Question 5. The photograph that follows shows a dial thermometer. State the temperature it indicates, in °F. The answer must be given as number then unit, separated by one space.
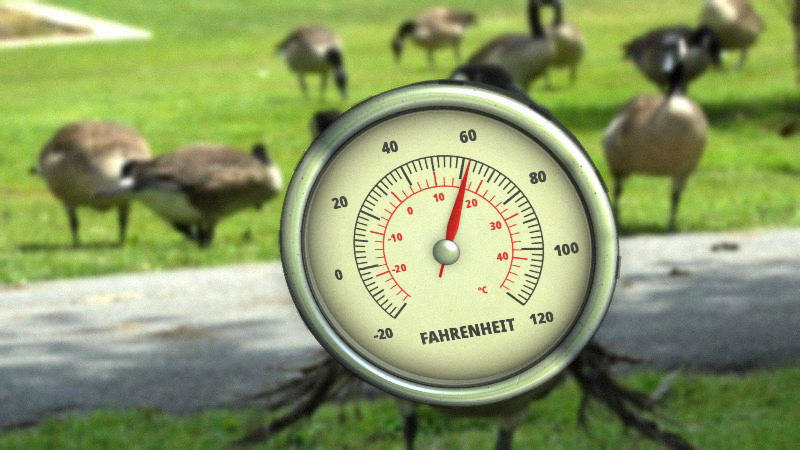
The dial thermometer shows 62 °F
